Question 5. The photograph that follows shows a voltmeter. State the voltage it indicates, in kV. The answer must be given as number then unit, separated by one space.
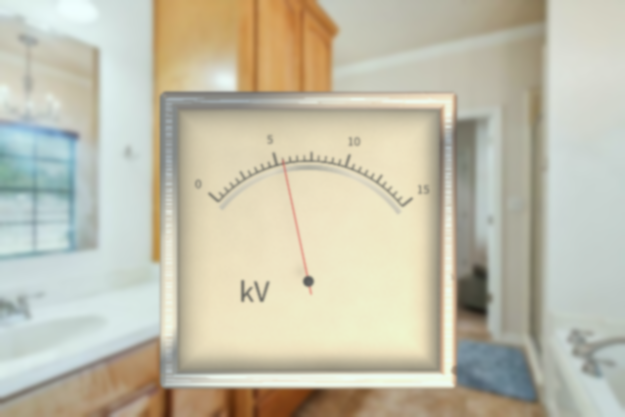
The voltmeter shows 5.5 kV
